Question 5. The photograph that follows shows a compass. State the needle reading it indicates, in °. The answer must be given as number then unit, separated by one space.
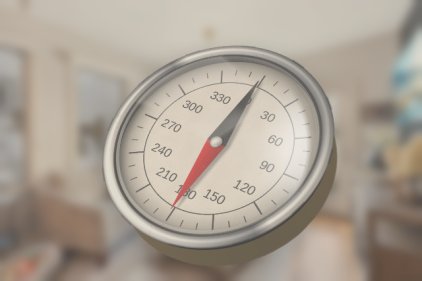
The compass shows 180 °
